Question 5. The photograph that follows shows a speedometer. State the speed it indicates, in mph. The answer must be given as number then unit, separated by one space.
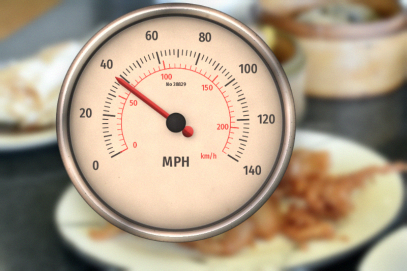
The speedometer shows 38 mph
